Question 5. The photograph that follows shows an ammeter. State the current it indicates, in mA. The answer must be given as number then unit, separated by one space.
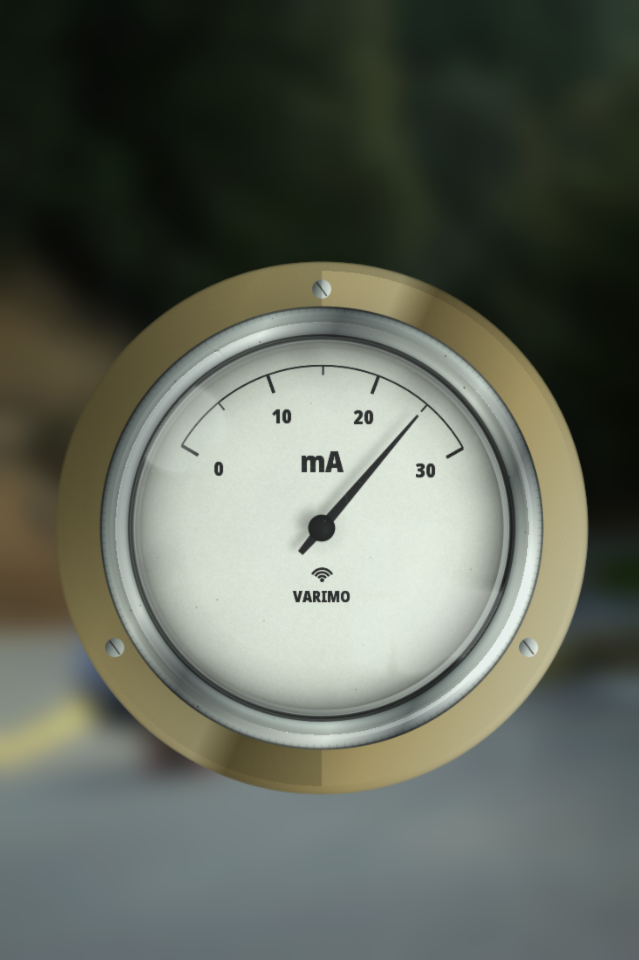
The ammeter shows 25 mA
